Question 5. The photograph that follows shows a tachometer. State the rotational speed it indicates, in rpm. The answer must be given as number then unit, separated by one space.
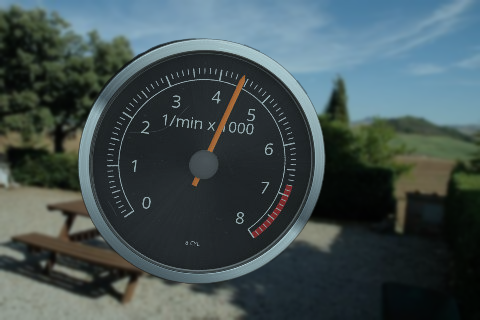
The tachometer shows 4400 rpm
